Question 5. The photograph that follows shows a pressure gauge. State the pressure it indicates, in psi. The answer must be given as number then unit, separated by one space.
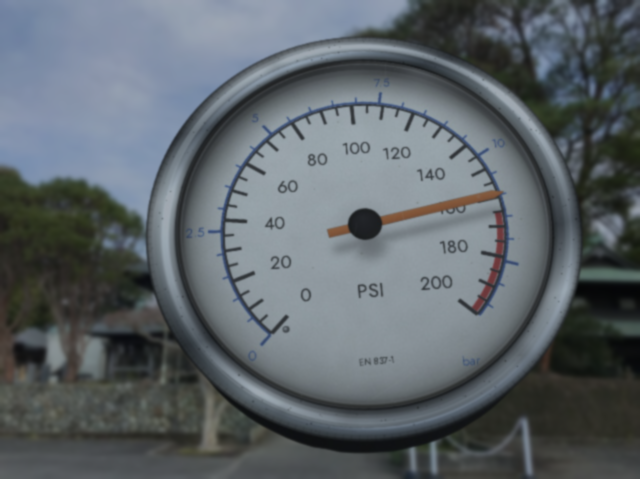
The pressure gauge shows 160 psi
